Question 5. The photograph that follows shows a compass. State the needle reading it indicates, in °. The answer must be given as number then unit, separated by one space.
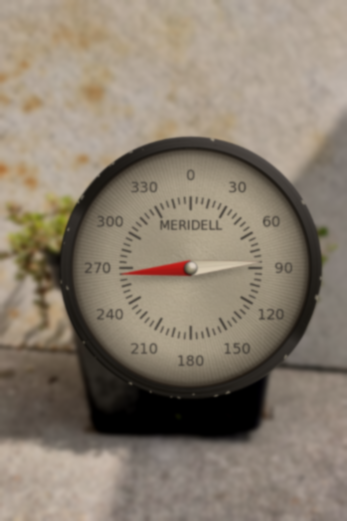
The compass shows 265 °
